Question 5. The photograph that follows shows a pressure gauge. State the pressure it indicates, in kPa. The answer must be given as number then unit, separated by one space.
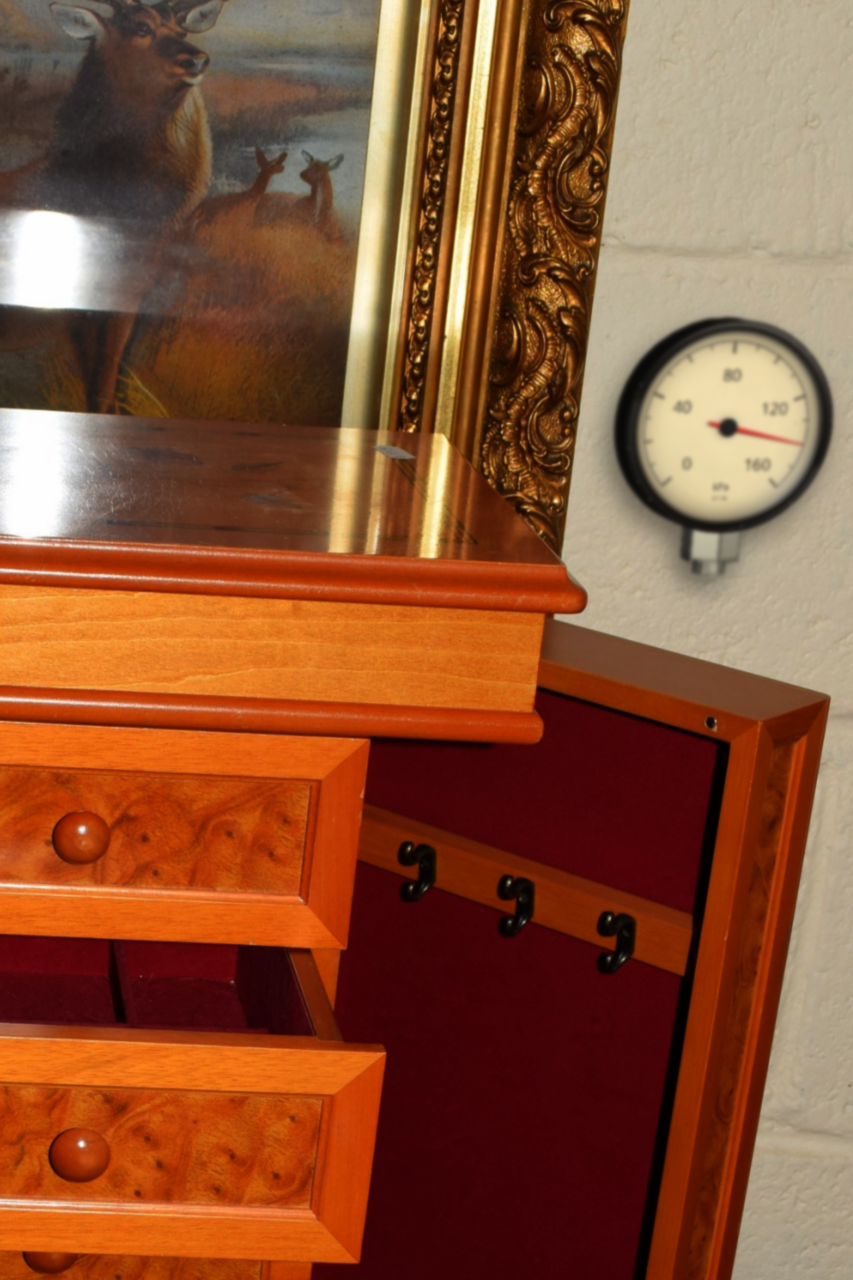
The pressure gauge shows 140 kPa
